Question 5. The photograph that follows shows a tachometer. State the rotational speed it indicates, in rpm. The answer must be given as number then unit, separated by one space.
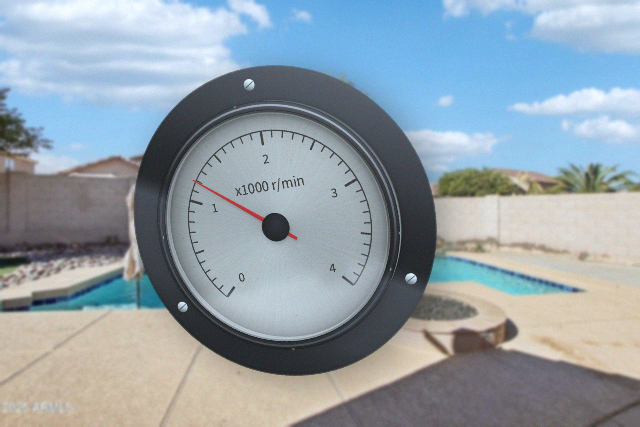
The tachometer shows 1200 rpm
